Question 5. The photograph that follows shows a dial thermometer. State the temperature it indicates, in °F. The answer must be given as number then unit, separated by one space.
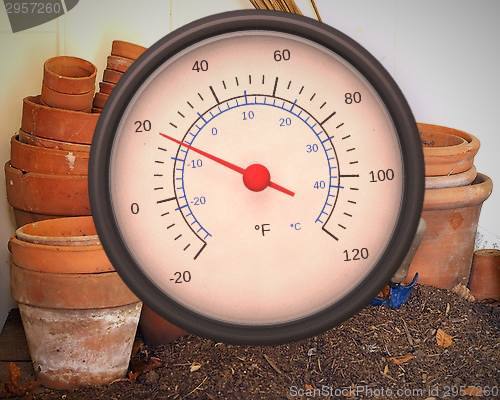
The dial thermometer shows 20 °F
